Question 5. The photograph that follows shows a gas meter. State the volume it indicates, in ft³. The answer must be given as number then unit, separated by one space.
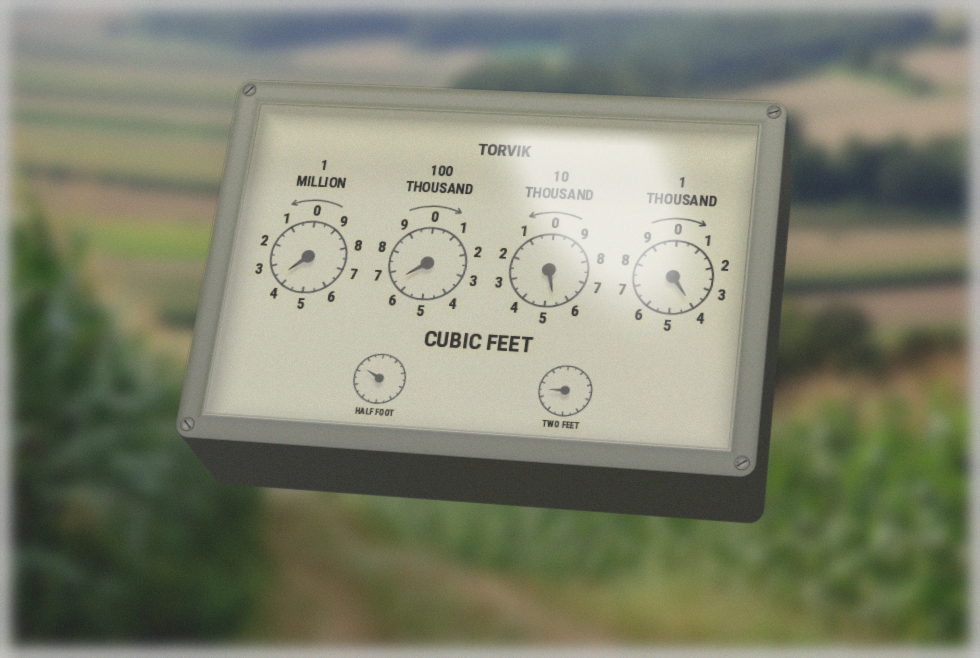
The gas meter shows 365400 ft³
